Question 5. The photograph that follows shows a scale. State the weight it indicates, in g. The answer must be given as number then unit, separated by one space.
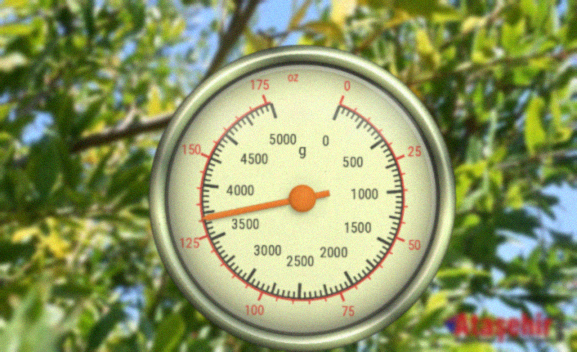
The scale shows 3700 g
